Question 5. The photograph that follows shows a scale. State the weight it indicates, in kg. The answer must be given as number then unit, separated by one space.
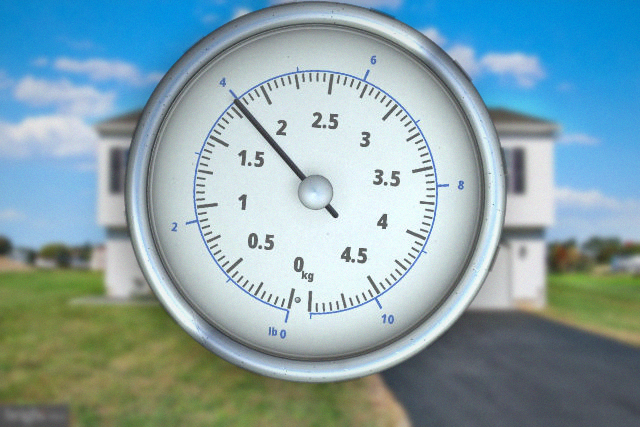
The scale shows 1.8 kg
